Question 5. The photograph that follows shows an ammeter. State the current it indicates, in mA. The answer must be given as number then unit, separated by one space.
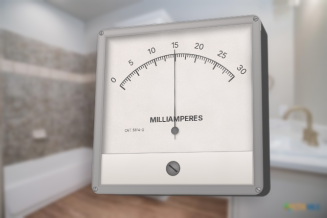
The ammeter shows 15 mA
